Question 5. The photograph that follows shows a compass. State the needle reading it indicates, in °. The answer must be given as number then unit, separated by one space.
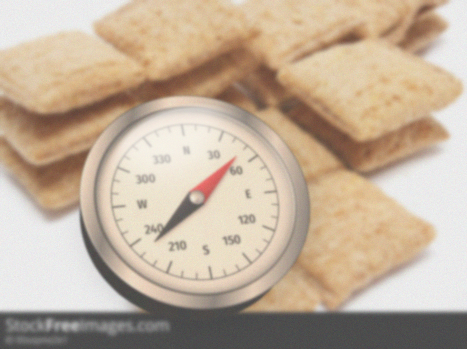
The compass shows 50 °
